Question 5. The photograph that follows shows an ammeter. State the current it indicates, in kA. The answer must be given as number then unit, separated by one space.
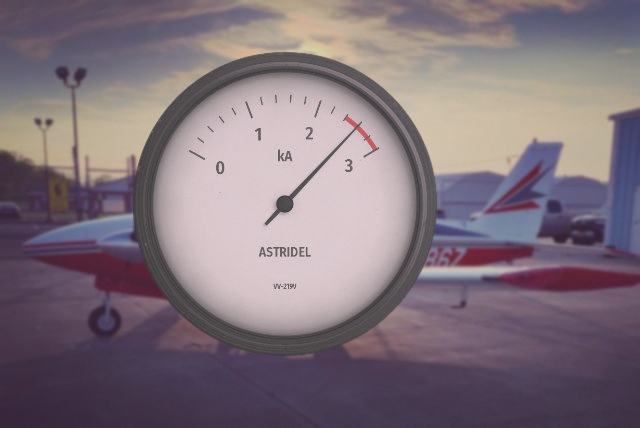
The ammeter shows 2.6 kA
